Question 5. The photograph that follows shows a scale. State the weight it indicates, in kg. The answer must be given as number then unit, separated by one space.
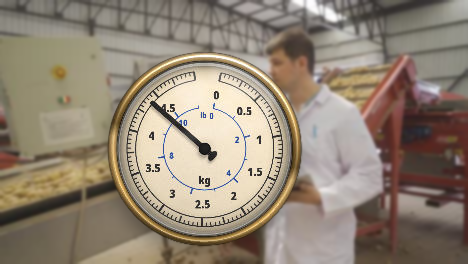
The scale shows 4.4 kg
